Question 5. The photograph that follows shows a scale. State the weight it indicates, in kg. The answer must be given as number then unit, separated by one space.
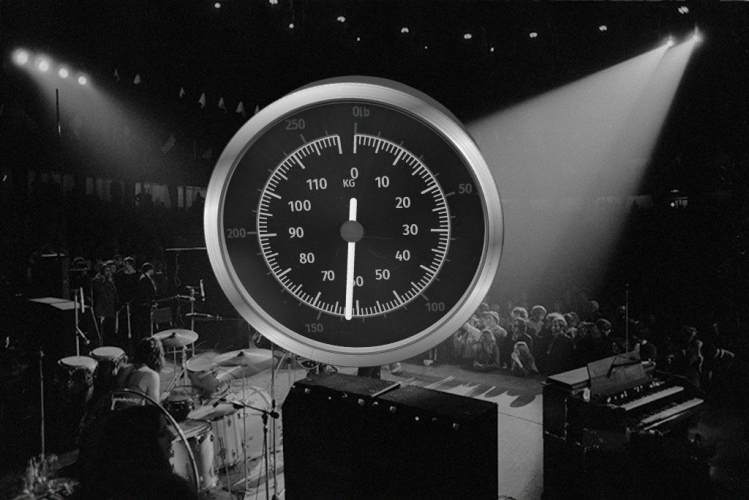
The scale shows 62 kg
